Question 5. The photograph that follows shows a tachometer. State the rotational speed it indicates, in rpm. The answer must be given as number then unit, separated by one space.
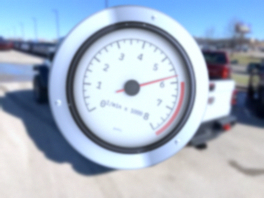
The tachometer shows 5750 rpm
